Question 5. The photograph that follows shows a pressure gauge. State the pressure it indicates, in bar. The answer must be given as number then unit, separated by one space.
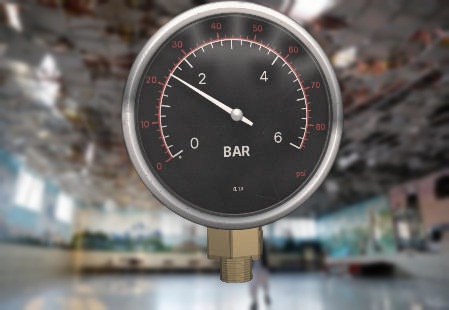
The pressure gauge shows 1.6 bar
